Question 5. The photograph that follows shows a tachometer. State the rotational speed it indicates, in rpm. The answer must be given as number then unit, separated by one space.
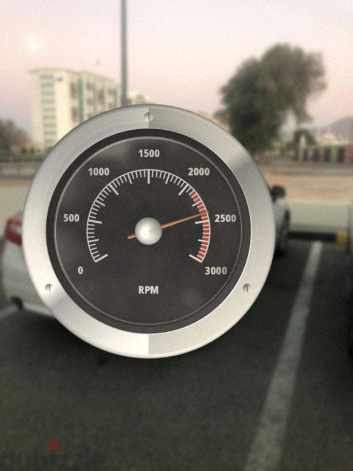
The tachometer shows 2400 rpm
